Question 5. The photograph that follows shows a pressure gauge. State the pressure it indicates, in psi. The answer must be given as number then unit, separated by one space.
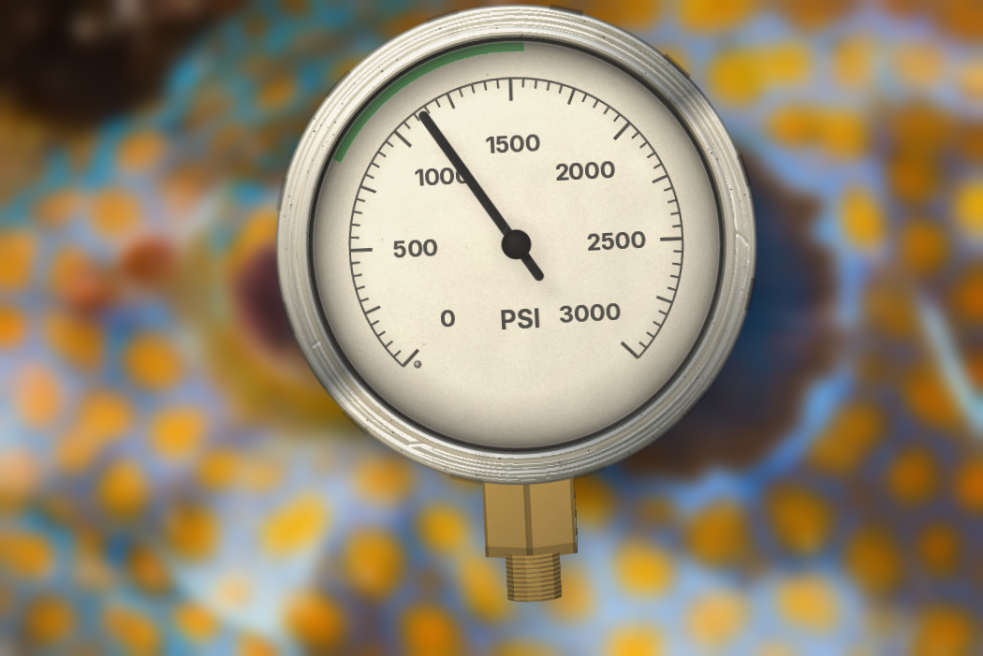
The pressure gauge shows 1125 psi
